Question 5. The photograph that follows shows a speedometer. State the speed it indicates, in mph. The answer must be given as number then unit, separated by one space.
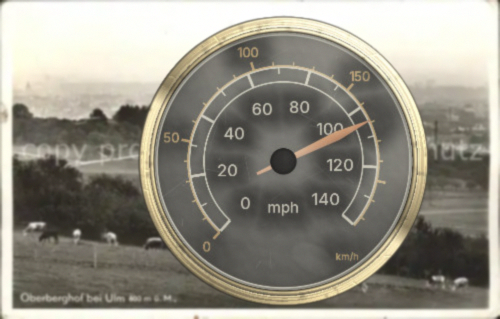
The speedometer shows 105 mph
